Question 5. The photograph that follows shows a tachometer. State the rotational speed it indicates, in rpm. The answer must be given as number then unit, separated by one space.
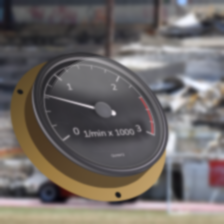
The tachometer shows 600 rpm
